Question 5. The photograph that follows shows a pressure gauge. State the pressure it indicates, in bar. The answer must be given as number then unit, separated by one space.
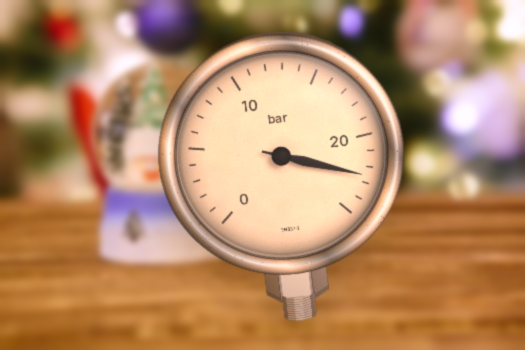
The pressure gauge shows 22.5 bar
